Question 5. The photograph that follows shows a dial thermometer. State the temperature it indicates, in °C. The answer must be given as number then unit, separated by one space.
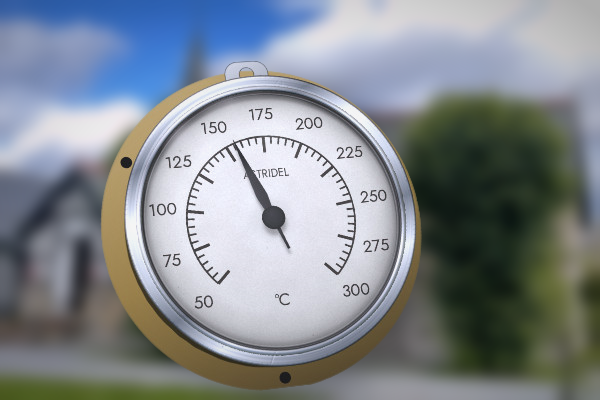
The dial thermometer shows 155 °C
